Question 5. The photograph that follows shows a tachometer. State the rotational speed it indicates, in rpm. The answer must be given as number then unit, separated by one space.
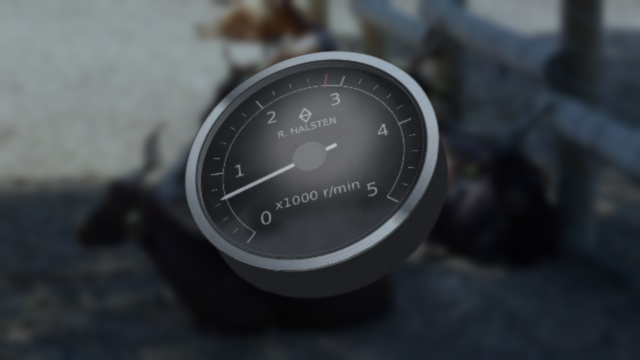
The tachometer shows 600 rpm
